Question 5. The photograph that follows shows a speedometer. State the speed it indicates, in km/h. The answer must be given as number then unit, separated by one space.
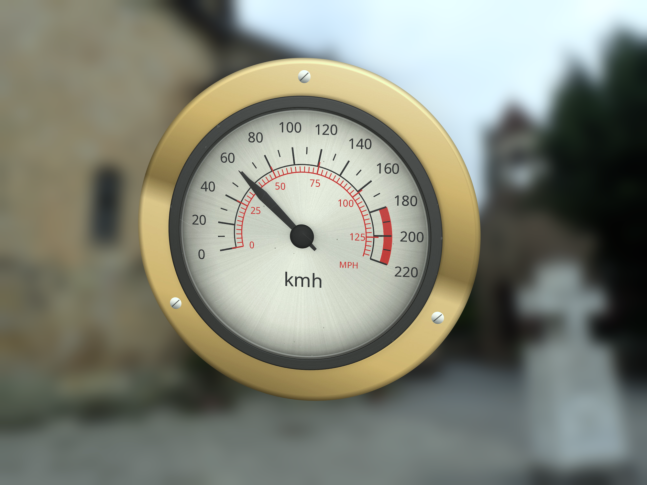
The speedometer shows 60 km/h
